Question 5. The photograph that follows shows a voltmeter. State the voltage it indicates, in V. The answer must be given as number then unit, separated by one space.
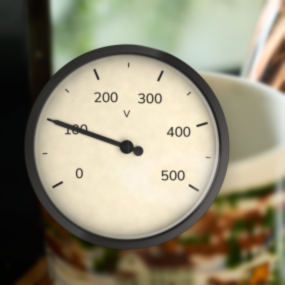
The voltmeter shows 100 V
